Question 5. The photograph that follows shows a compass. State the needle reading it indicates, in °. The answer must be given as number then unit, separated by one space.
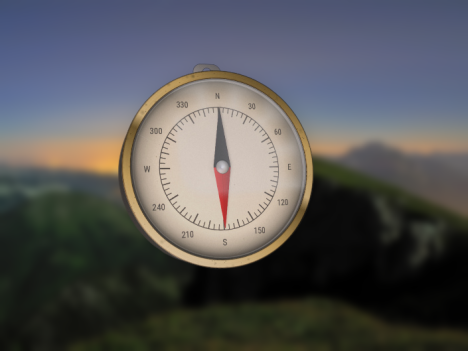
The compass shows 180 °
